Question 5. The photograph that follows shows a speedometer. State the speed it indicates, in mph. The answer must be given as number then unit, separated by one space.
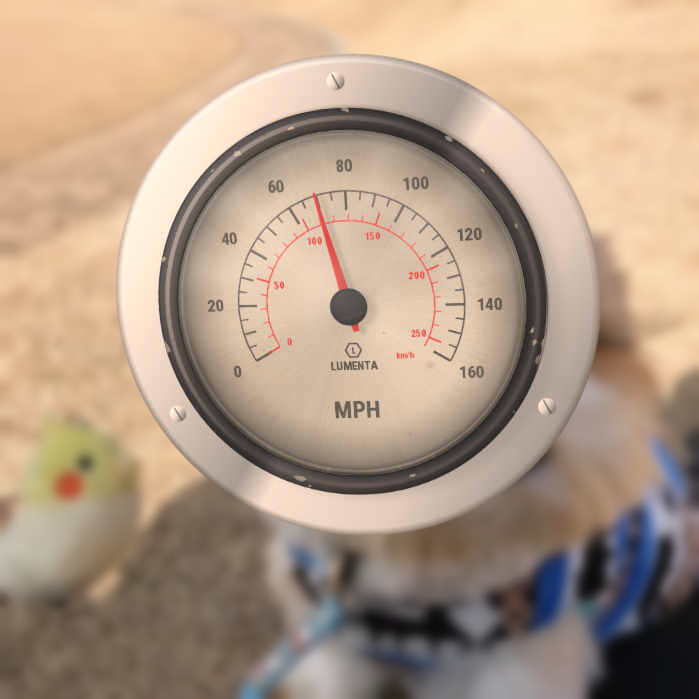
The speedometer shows 70 mph
